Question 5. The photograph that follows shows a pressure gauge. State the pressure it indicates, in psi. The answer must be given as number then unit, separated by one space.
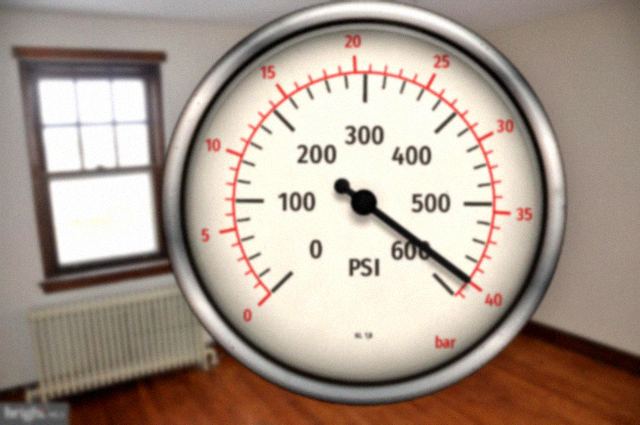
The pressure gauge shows 580 psi
